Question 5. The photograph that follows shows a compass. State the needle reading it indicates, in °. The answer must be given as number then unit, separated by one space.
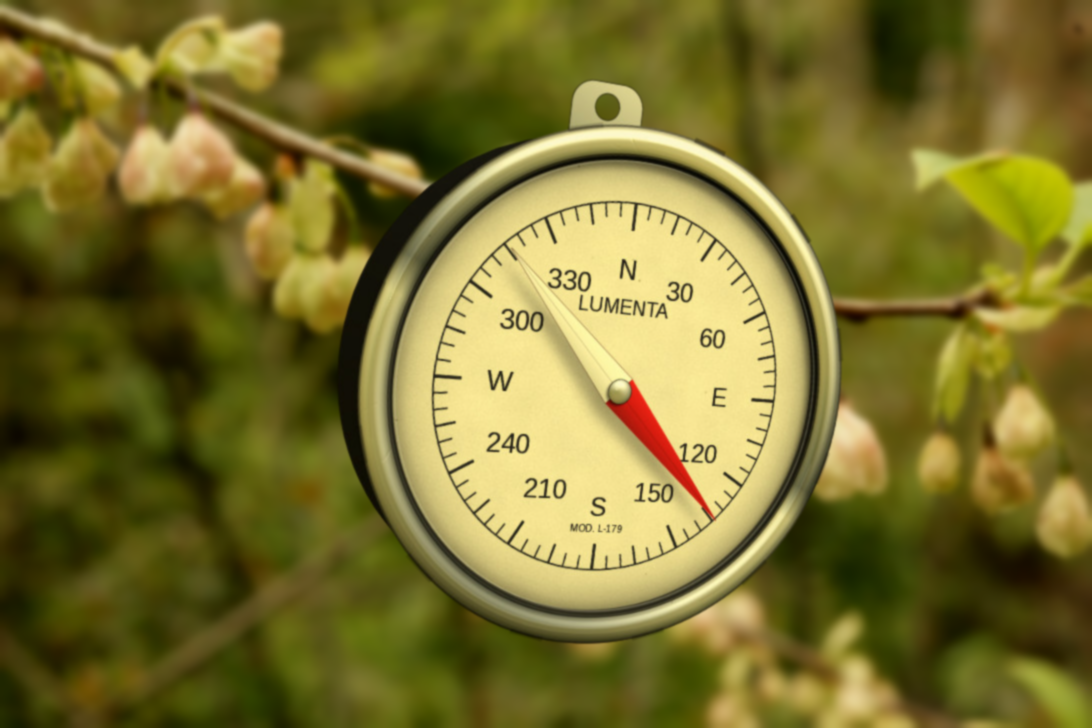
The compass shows 135 °
